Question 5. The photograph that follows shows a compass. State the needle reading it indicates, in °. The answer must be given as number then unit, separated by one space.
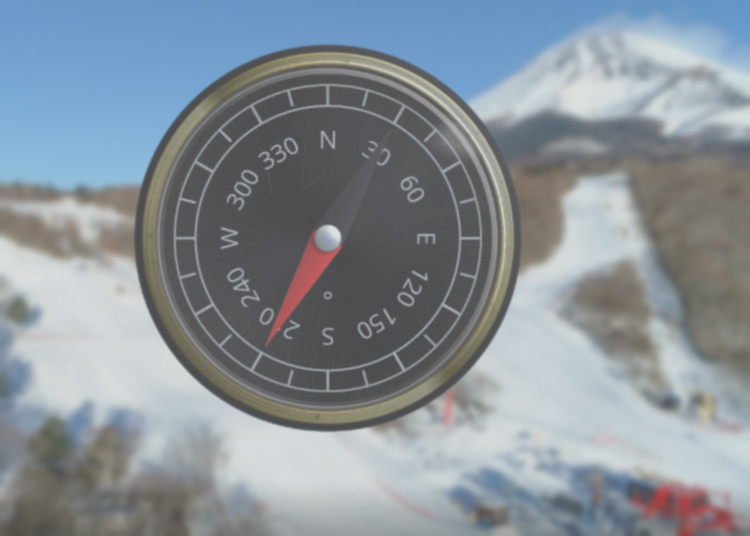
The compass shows 210 °
